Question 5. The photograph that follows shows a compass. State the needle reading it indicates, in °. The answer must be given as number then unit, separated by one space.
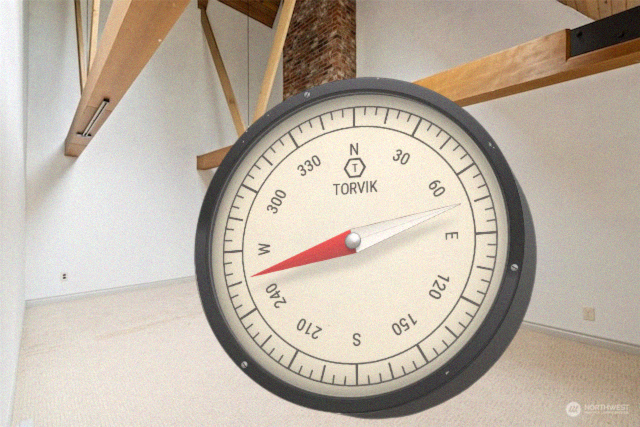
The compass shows 255 °
